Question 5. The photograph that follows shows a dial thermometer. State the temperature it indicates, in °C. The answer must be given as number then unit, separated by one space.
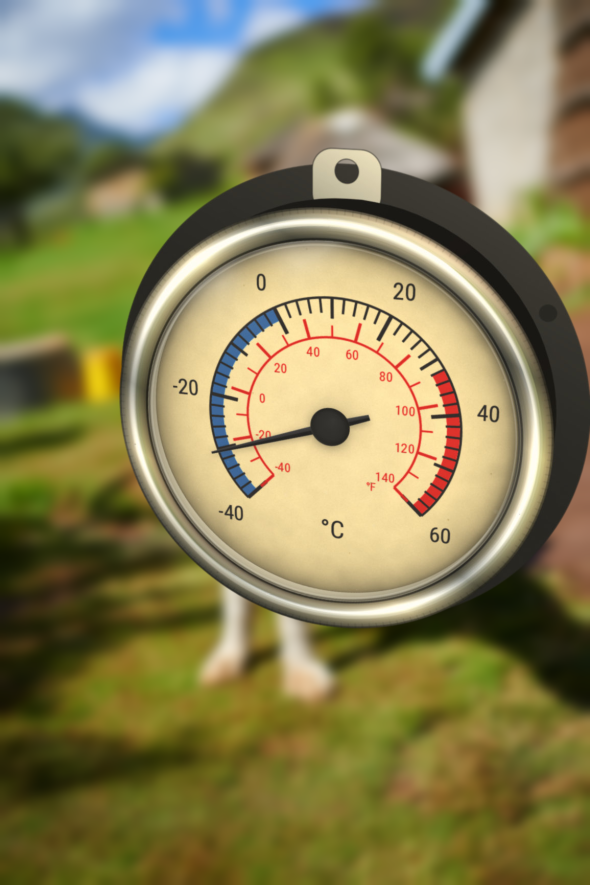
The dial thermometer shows -30 °C
